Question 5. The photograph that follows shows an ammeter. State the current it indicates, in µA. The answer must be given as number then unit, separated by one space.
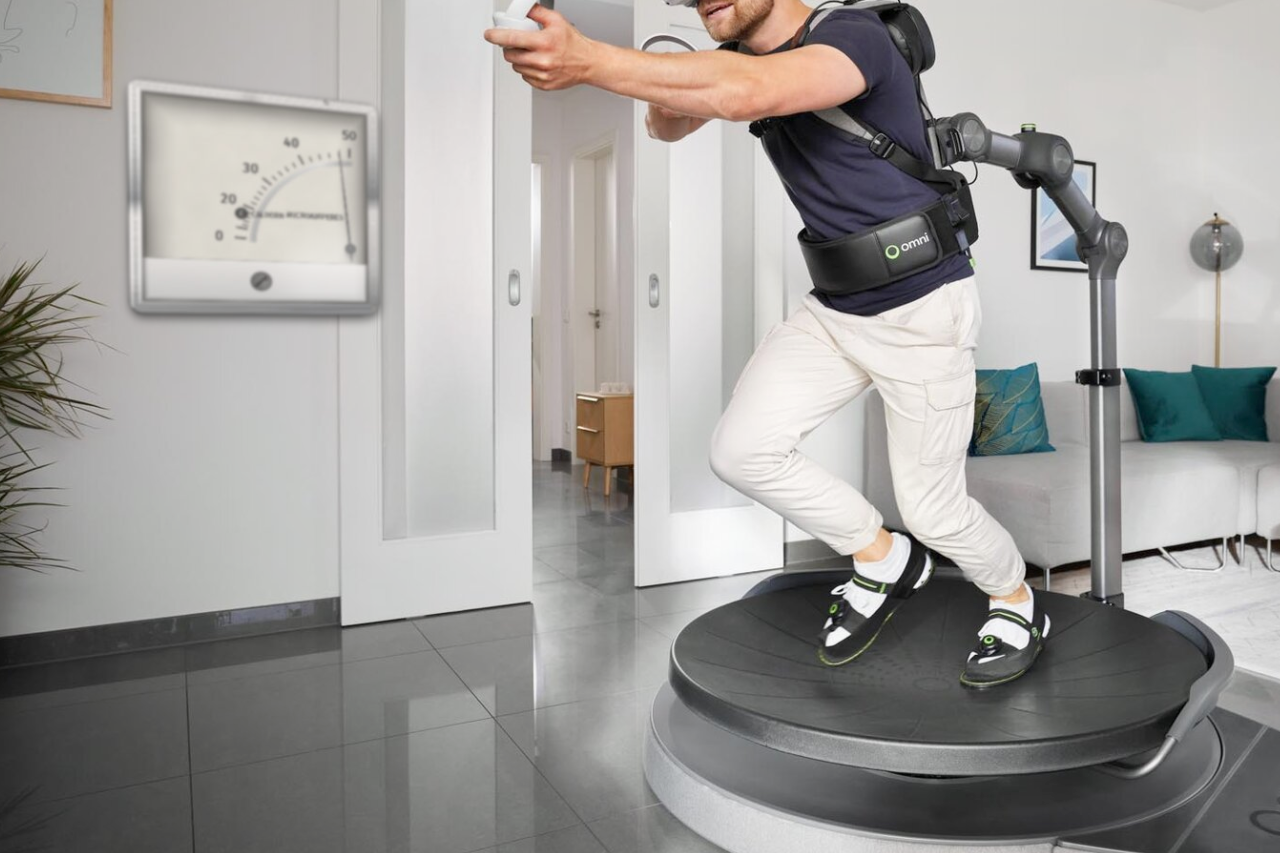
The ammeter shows 48 µA
